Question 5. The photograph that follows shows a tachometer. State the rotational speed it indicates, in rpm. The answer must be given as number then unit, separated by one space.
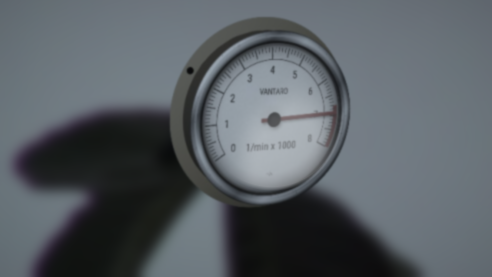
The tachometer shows 7000 rpm
